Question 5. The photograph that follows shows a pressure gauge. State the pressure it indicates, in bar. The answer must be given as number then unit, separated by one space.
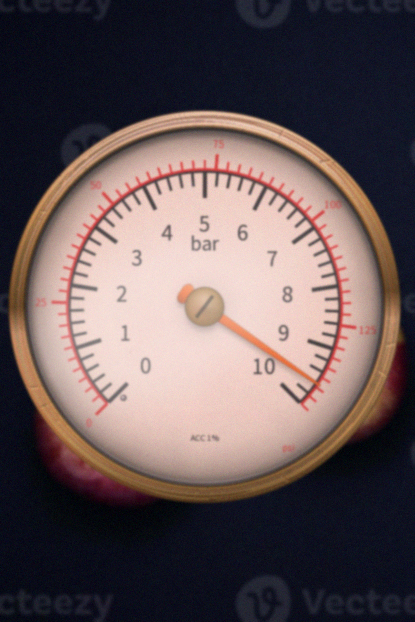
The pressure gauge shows 9.6 bar
